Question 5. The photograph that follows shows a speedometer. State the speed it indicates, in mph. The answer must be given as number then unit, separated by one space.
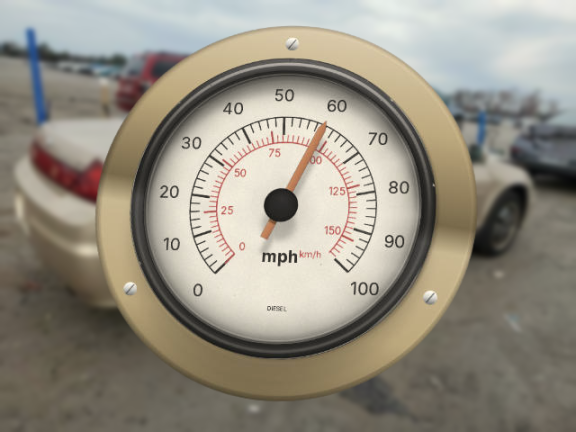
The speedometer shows 60 mph
